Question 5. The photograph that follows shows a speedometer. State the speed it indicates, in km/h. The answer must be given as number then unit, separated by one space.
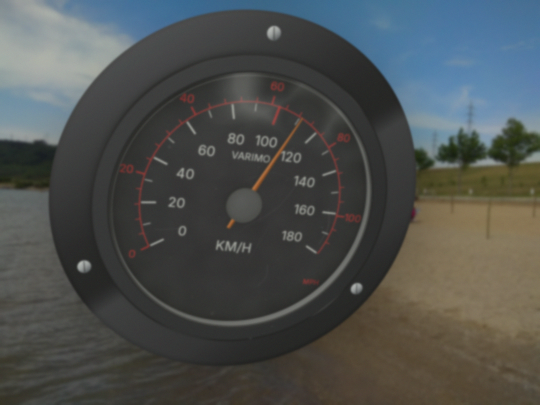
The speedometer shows 110 km/h
